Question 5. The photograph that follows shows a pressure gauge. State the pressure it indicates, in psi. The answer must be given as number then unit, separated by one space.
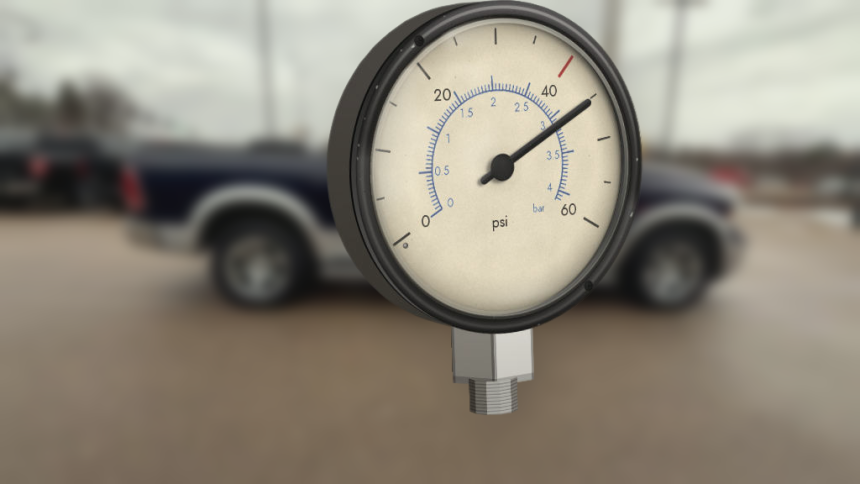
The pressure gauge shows 45 psi
